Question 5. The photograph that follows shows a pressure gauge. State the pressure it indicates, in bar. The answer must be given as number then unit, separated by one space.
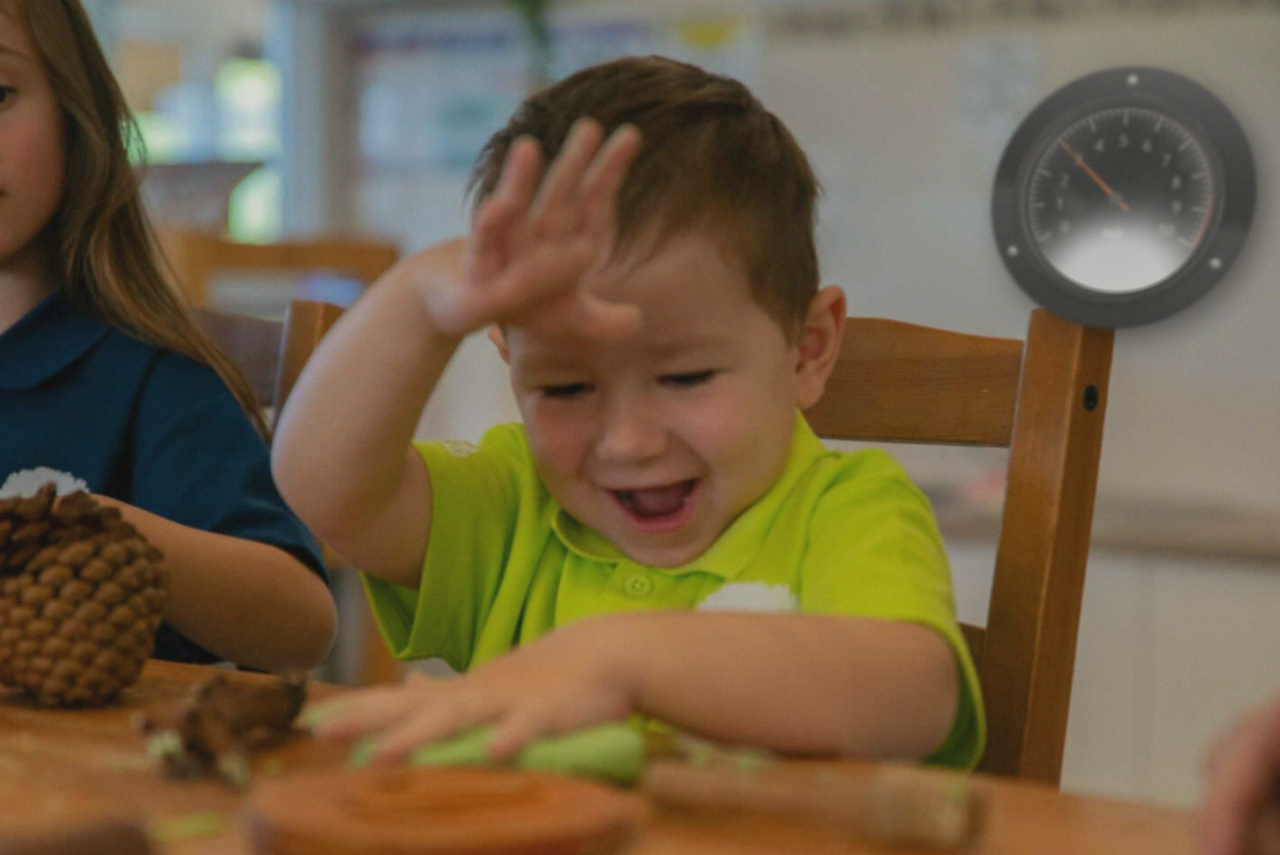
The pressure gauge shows 3 bar
